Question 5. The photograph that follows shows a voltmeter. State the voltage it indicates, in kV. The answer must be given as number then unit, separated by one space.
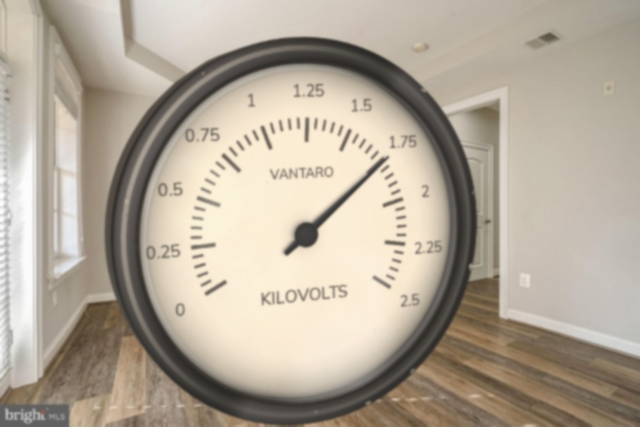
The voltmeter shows 1.75 kV
